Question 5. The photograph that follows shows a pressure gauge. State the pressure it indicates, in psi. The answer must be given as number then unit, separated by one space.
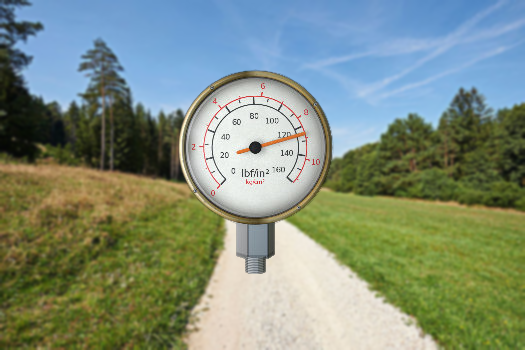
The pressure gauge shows 125 psi
